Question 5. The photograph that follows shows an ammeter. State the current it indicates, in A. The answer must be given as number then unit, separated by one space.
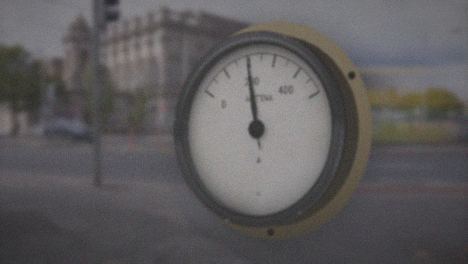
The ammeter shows 200 A
